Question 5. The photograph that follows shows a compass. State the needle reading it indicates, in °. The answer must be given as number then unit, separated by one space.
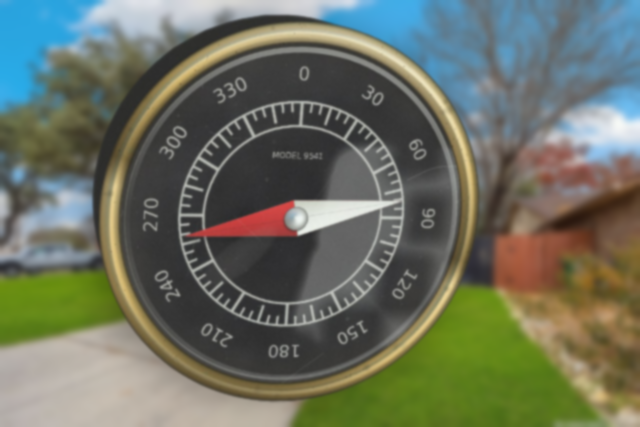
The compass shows 260 °
